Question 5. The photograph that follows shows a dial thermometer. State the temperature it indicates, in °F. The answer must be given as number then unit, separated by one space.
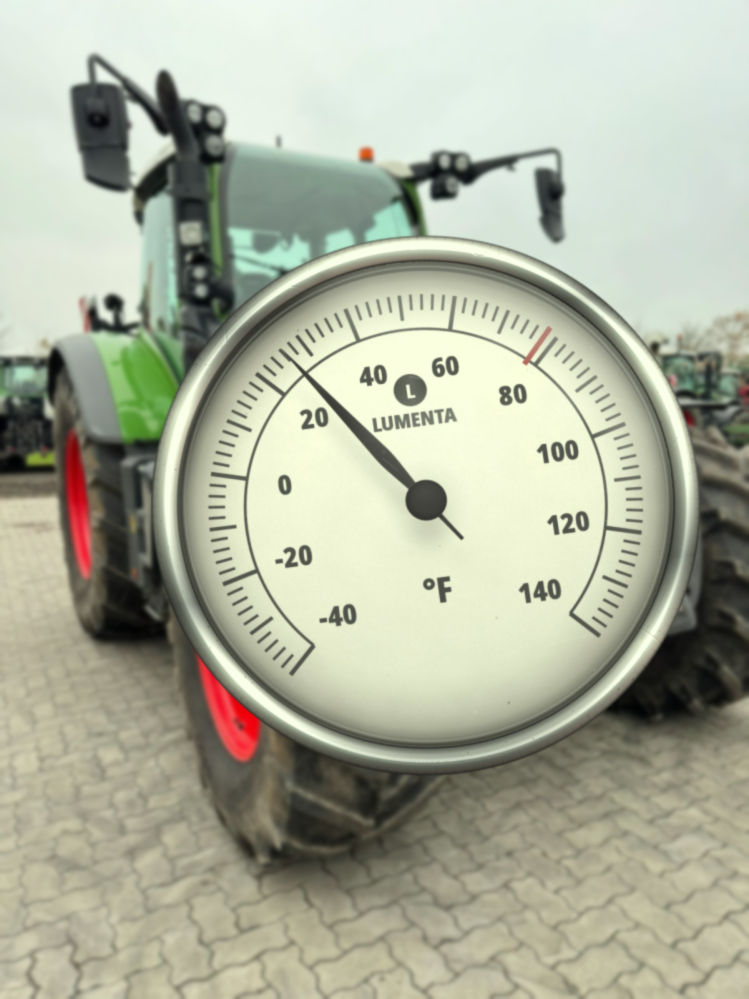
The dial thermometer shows 26 °F
